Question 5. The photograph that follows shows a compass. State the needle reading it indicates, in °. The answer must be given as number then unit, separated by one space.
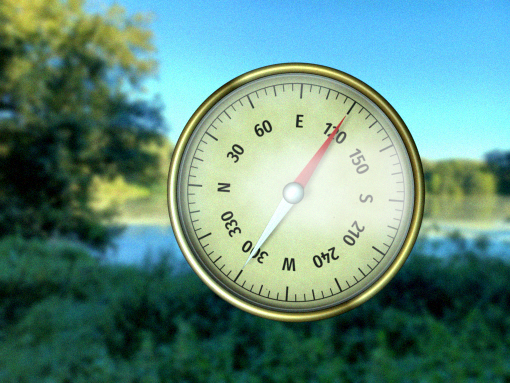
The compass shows 120 °
